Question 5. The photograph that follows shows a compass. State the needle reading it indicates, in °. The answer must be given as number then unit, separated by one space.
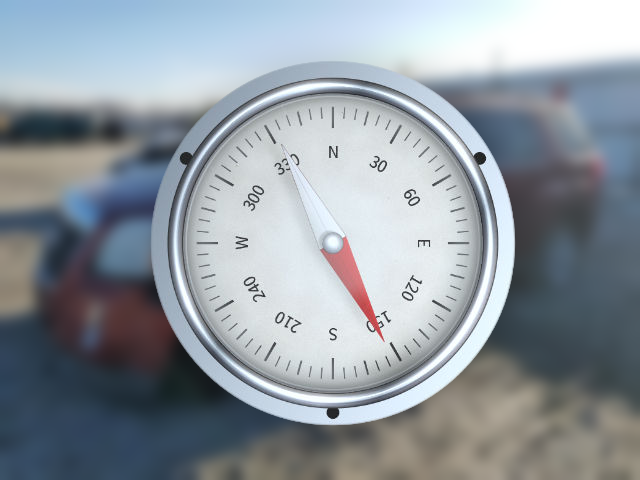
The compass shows 152.5 °
